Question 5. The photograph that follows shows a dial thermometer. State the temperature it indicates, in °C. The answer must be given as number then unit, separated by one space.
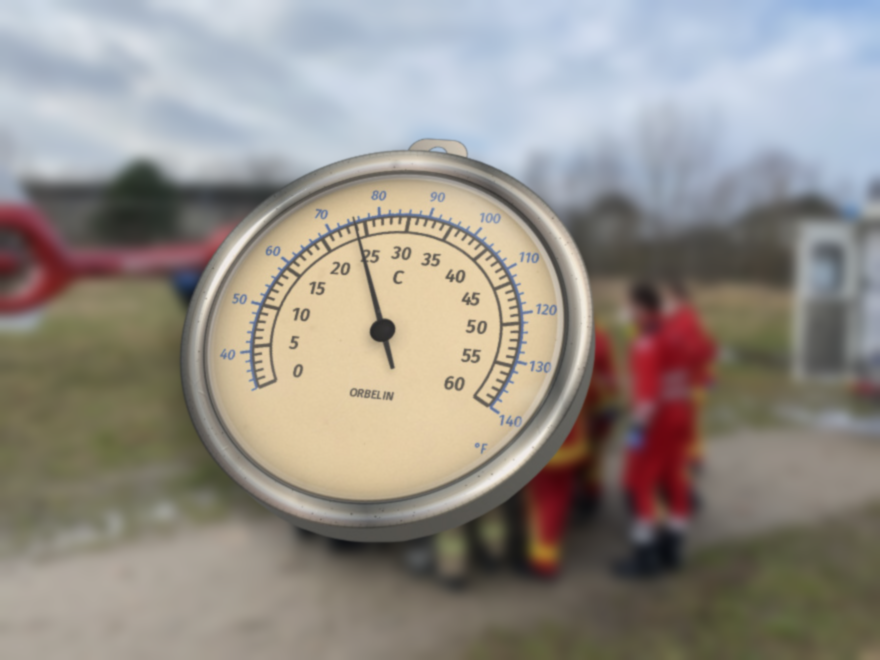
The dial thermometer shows 24 °C
